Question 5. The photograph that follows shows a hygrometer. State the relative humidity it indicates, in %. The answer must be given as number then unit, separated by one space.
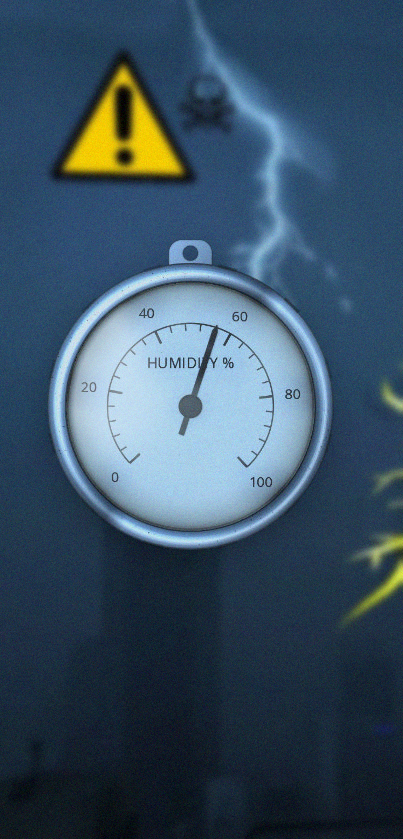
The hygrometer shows 56 %
